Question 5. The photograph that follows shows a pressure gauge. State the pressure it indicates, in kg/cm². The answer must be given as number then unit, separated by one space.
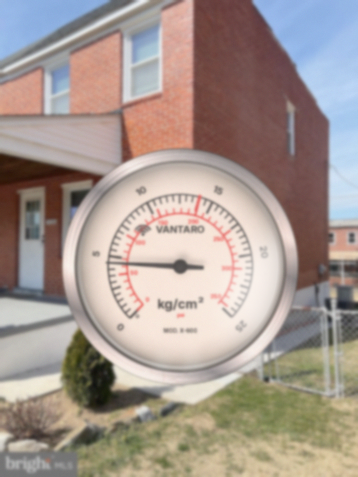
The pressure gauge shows 4.5 kg/cm²
